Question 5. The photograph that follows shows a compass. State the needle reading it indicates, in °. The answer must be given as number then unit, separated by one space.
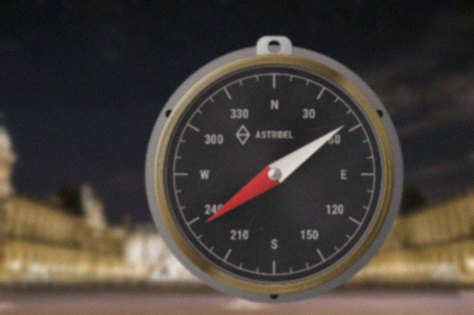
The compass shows 235 °
